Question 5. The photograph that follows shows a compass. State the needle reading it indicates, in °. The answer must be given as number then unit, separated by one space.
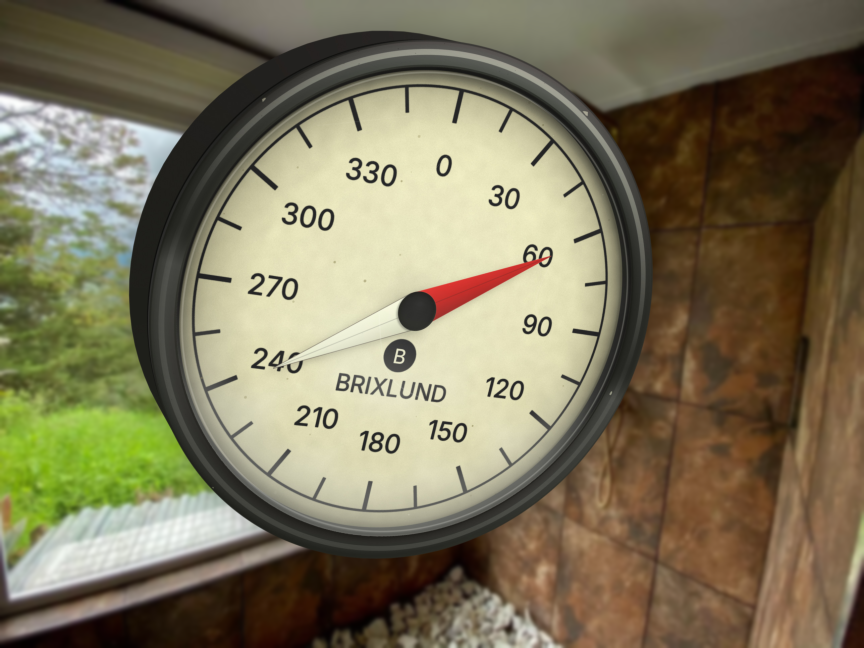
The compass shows 60 °
